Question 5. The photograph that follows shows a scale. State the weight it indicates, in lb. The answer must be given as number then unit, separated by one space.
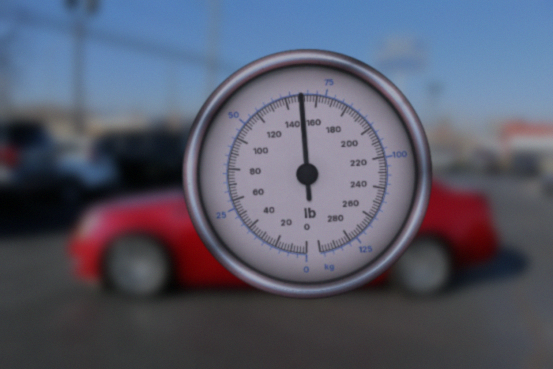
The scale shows 150 lb
